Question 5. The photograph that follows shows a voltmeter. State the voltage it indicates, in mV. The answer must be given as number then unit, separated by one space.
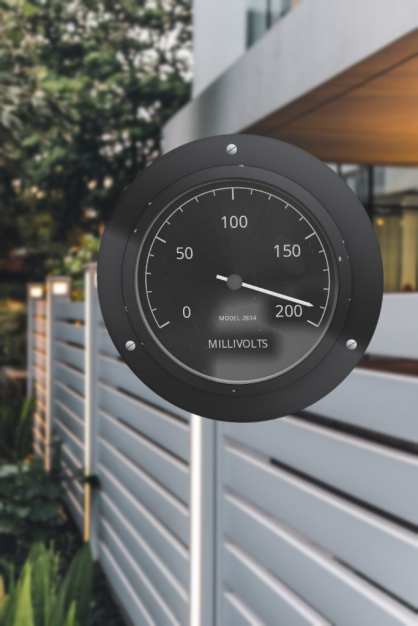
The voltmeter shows 190 mV
